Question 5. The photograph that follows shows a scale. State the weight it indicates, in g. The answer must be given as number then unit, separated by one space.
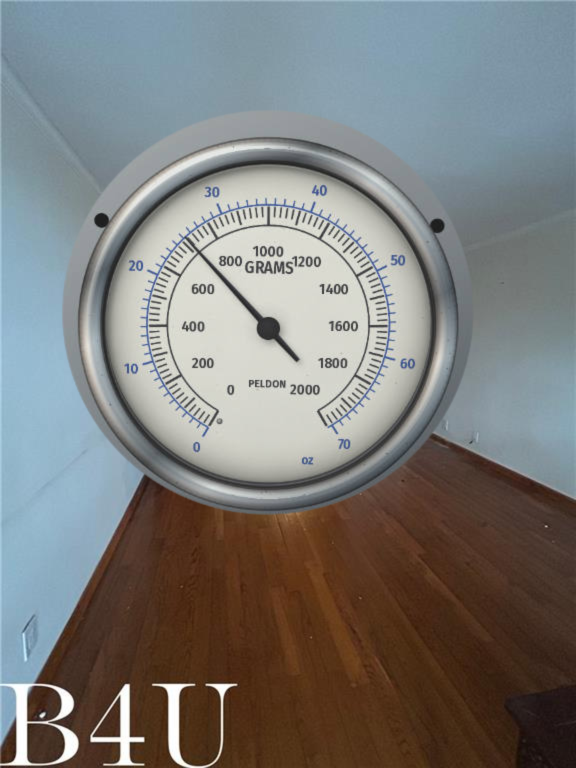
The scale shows 720 g
